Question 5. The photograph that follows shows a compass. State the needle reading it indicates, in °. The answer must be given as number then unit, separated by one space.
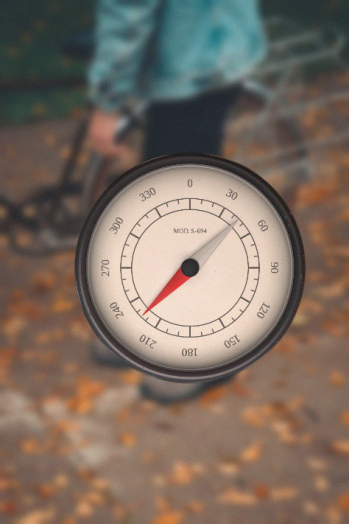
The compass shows 225 °
